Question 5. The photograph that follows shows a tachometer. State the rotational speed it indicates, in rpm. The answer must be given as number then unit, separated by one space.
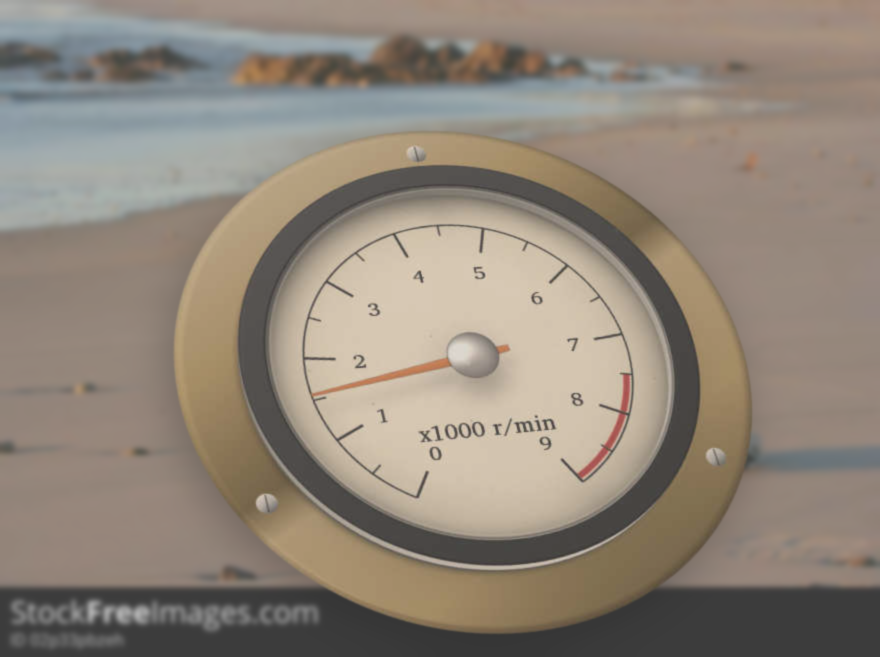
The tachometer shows 1500 rpm
